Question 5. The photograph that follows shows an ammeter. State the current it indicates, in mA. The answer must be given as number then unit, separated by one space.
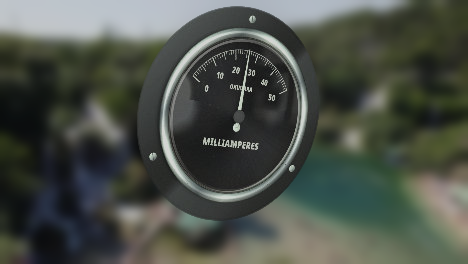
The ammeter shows 25 mA
